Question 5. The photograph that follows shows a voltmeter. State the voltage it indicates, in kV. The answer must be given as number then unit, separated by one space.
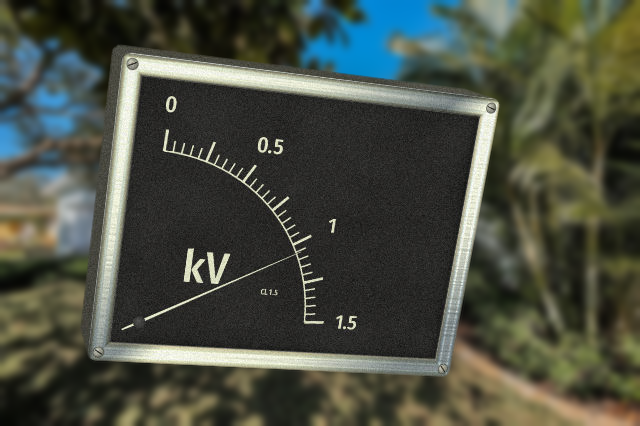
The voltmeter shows 1.05 kV
